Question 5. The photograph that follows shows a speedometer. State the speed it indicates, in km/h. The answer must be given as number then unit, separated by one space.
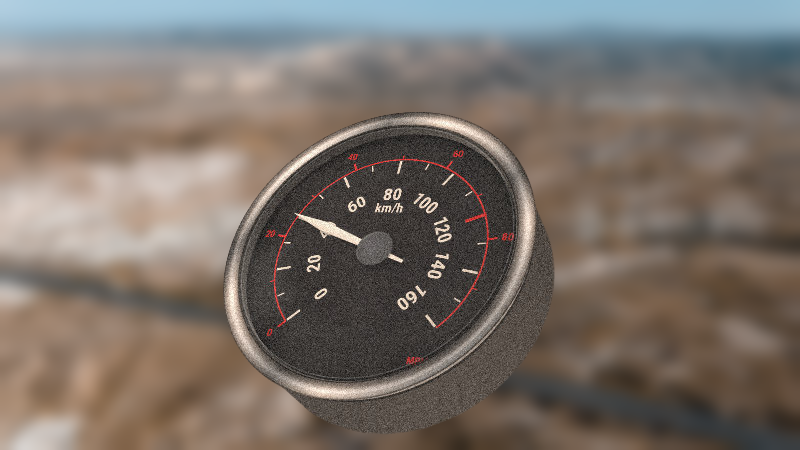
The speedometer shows 40 km/h
